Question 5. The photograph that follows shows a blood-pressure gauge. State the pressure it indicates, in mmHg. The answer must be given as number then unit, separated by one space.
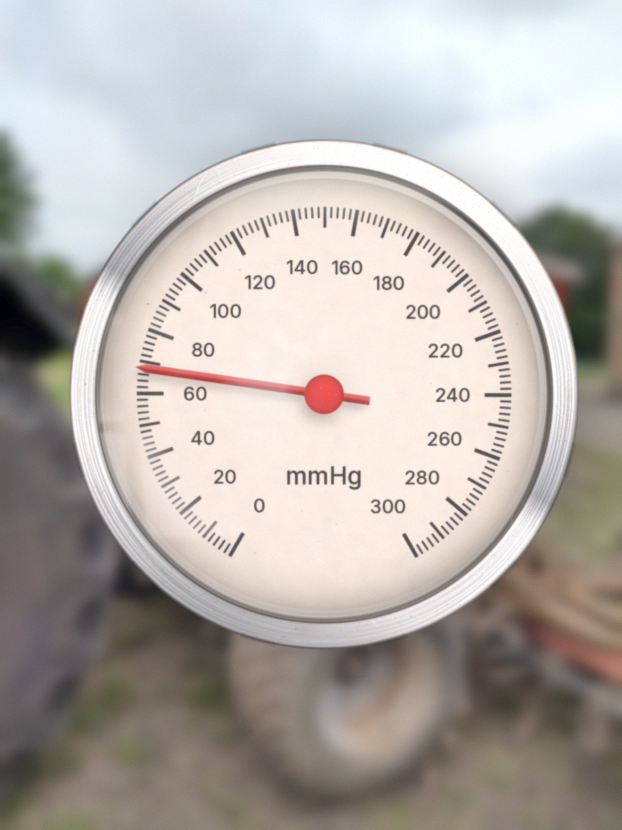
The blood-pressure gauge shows 68 mmHg
